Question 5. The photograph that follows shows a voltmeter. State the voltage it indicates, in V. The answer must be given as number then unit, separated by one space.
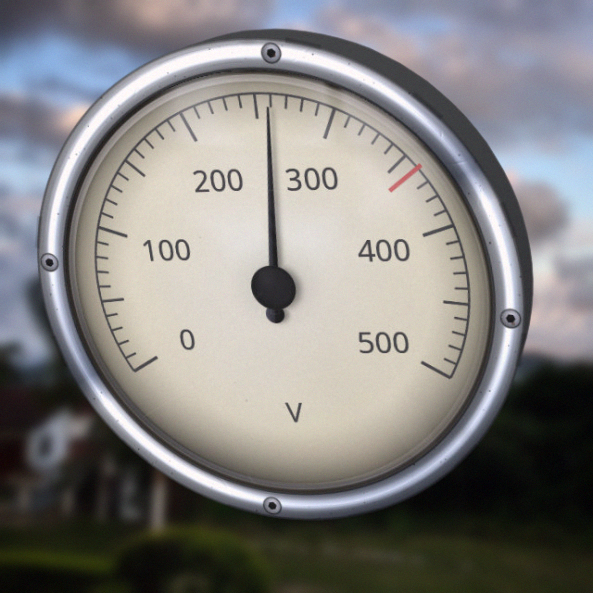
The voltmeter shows 260 V
